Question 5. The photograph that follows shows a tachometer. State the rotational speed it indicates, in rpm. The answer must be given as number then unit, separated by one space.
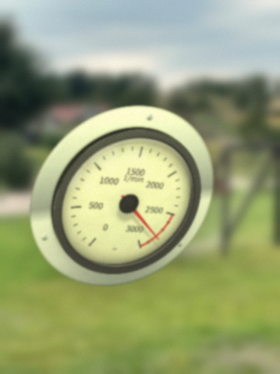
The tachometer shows 2800 rpm
